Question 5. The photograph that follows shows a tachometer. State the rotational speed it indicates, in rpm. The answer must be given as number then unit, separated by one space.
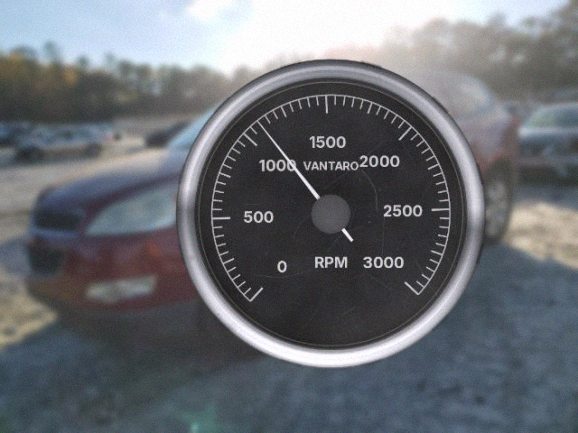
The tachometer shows 1100 rpm
